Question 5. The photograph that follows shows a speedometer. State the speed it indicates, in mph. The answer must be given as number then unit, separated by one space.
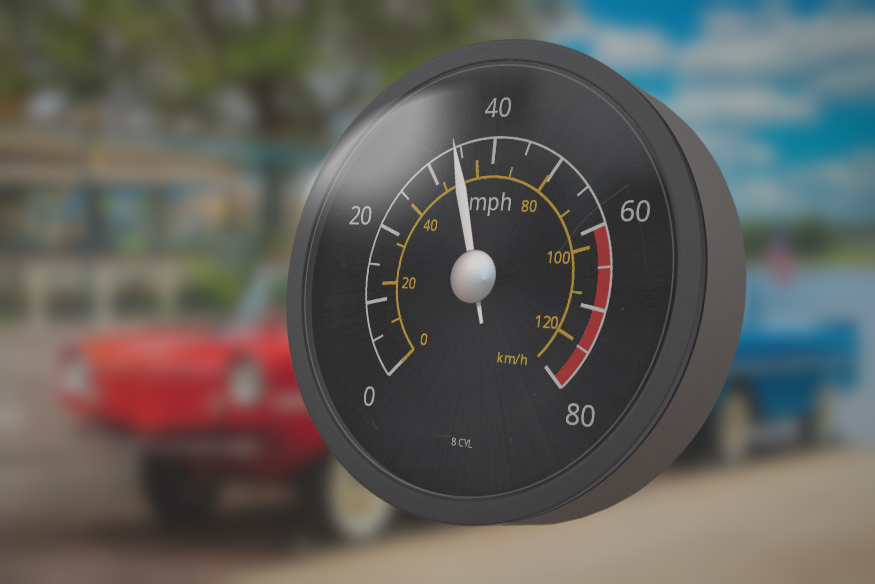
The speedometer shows 35 mph
